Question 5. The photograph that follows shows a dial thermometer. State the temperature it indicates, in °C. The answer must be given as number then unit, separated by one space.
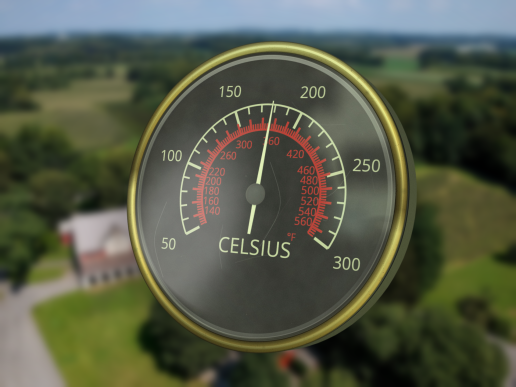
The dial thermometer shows 180 °C
